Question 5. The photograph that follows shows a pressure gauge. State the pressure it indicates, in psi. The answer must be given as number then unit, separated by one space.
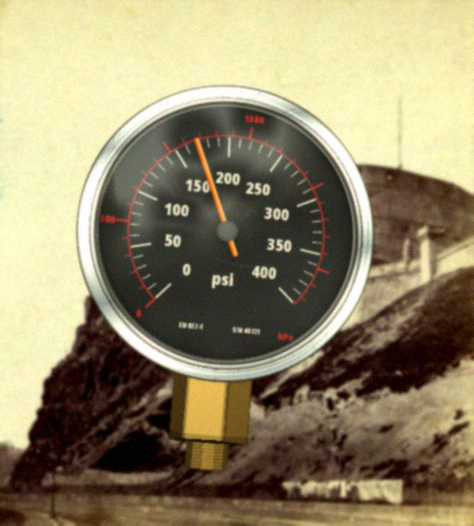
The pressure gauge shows 170 psi
